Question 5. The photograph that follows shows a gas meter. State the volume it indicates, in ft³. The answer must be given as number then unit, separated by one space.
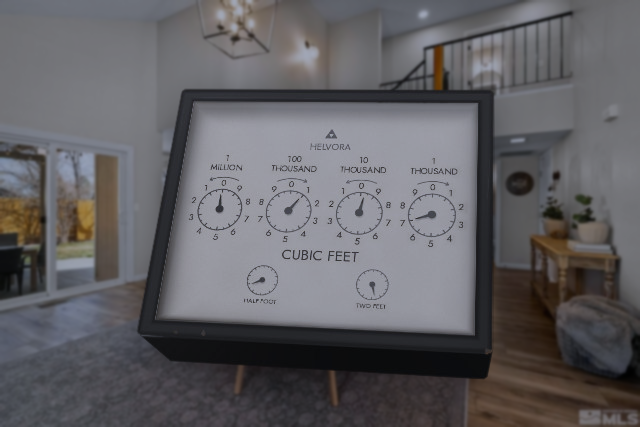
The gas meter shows 9700 ft³
